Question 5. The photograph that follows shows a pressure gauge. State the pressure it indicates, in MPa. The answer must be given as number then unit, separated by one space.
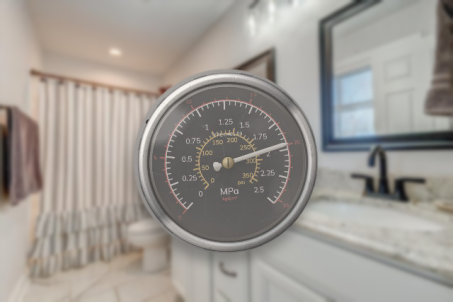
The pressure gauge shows 1.95 MPa
